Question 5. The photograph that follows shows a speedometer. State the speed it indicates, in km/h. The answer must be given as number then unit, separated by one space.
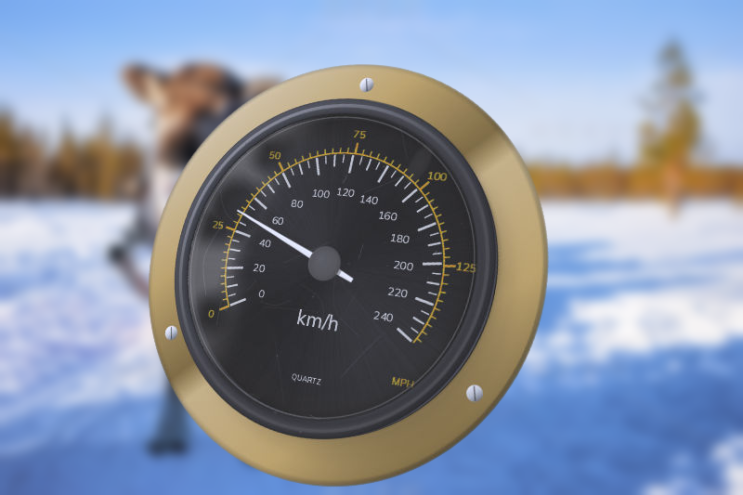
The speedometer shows 50 km/h
